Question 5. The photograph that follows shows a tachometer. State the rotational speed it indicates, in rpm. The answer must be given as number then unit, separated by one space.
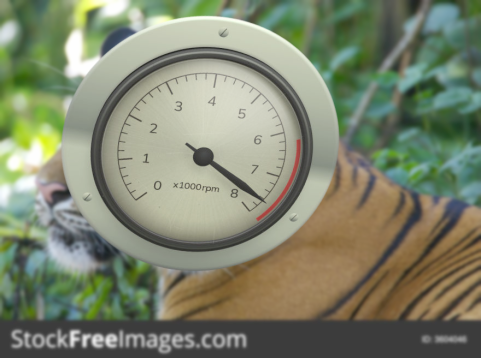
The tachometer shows 7600 rpm
